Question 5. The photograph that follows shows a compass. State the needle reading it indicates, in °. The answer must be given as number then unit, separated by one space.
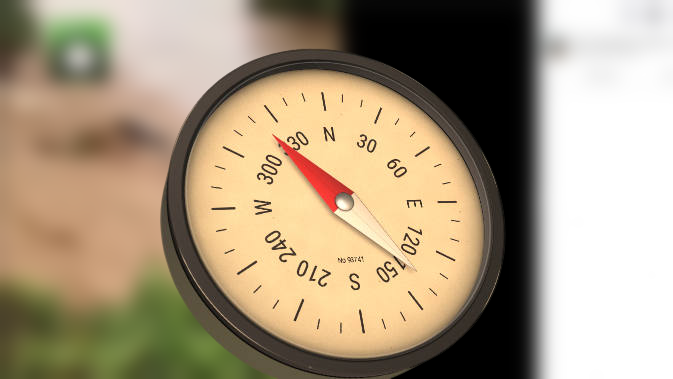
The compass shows 320 °
